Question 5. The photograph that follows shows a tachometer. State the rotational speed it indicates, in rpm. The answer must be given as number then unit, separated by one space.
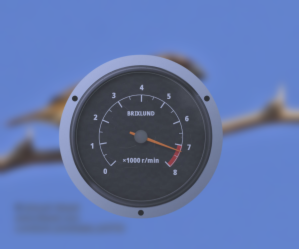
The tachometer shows 7250 rpm
